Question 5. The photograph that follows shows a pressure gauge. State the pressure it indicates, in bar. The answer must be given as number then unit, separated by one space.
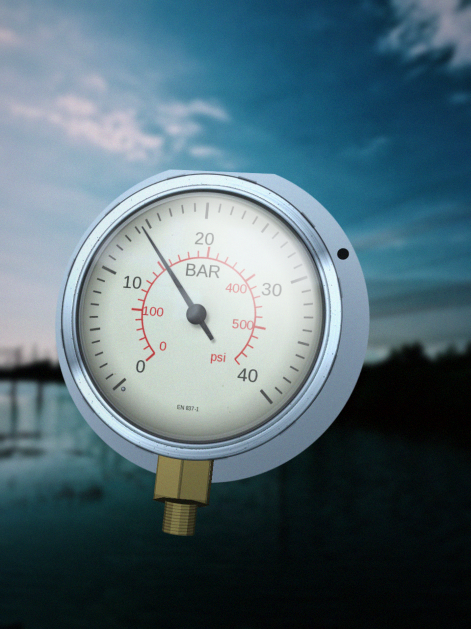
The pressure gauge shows 14.5 bar
